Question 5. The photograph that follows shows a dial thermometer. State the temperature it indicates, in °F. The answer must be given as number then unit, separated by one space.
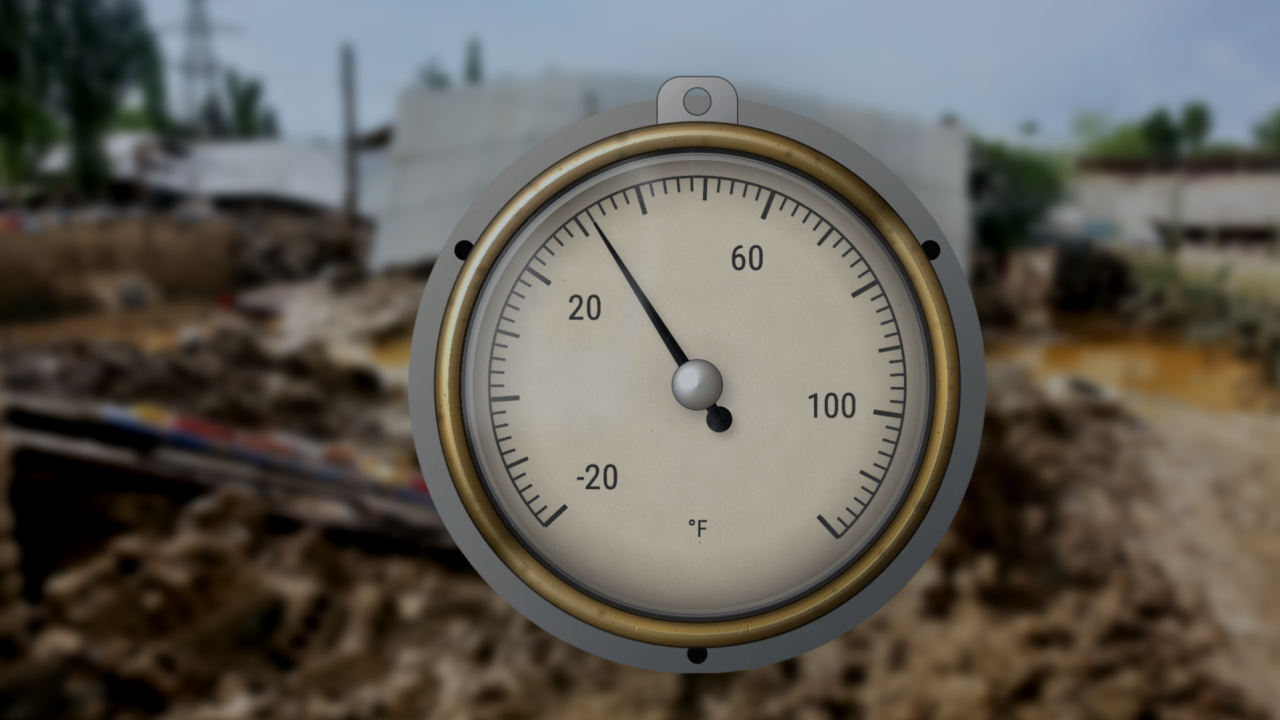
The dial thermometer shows 32 °F
